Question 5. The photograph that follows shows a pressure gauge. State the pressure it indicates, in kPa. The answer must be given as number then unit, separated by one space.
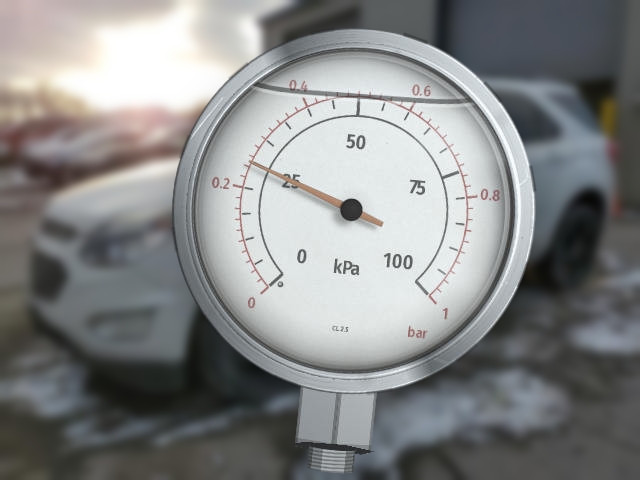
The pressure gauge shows 25 kPa
